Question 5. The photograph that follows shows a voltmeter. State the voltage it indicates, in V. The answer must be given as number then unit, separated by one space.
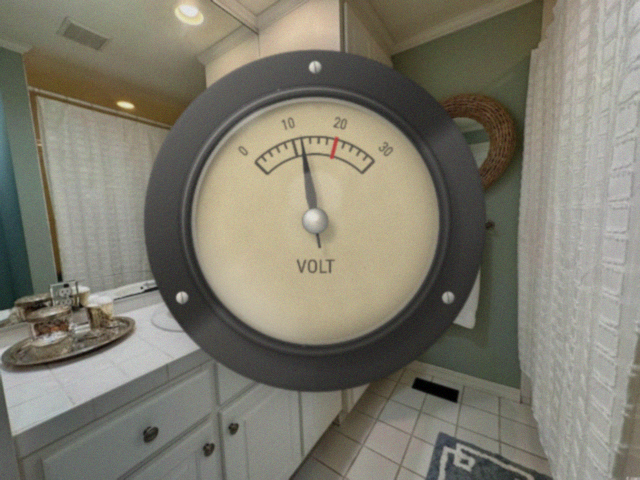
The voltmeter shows 12 V
